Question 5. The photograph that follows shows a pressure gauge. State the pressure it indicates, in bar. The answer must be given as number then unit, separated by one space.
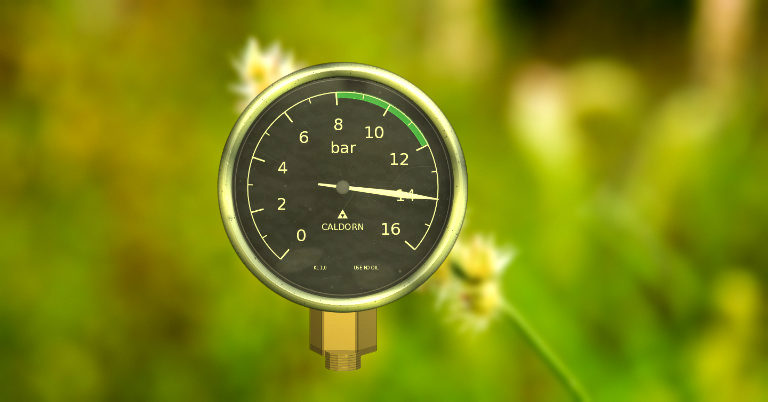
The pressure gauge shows 14 bar
